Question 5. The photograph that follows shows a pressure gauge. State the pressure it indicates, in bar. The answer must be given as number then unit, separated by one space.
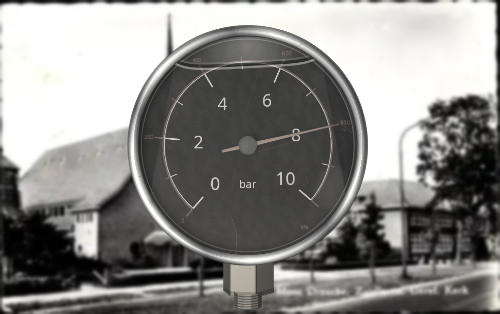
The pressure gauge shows 8 bar
